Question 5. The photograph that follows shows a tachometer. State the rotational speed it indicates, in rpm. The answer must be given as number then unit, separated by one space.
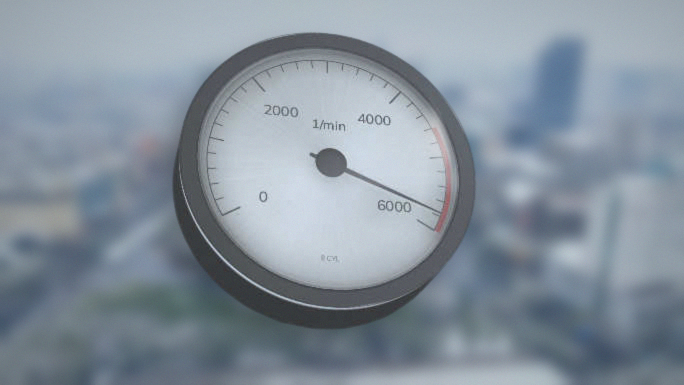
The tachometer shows 5800 rpm
